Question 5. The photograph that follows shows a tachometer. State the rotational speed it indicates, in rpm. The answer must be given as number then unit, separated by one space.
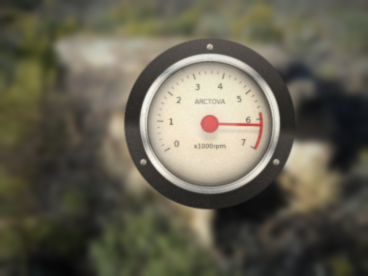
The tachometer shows 6200 rpm
